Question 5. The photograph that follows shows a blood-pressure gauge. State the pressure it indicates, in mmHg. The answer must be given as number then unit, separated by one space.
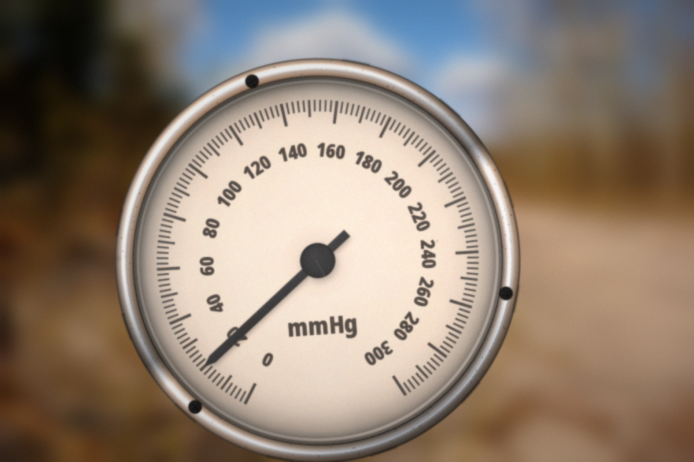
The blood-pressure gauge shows 20 mmHg
